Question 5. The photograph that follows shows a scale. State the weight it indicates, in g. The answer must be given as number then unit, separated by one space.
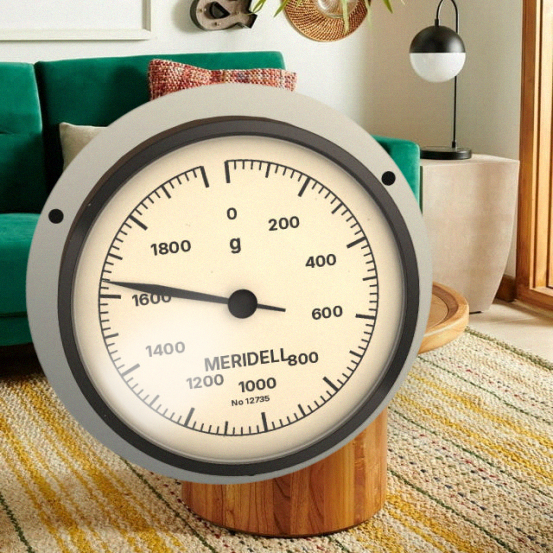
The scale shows 1640 g
